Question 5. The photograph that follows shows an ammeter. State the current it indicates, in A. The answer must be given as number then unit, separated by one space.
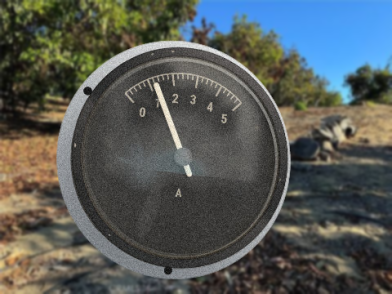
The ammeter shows 1.2 A
